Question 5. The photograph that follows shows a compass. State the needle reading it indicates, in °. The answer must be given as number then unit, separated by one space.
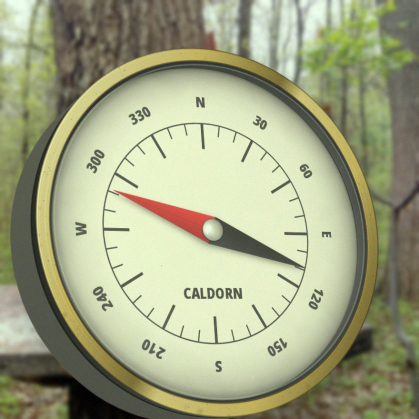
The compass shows 290 °
